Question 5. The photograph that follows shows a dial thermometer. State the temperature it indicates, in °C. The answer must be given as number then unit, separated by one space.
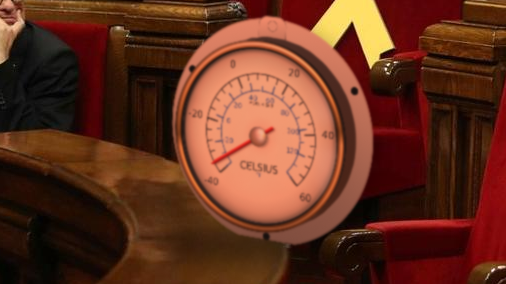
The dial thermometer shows -36 °C
